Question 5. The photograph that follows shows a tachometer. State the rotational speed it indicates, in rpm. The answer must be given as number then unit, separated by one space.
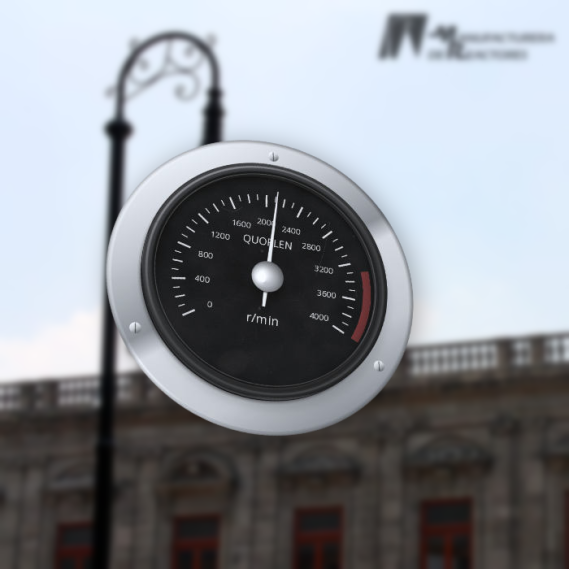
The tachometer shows 2100 rpm
